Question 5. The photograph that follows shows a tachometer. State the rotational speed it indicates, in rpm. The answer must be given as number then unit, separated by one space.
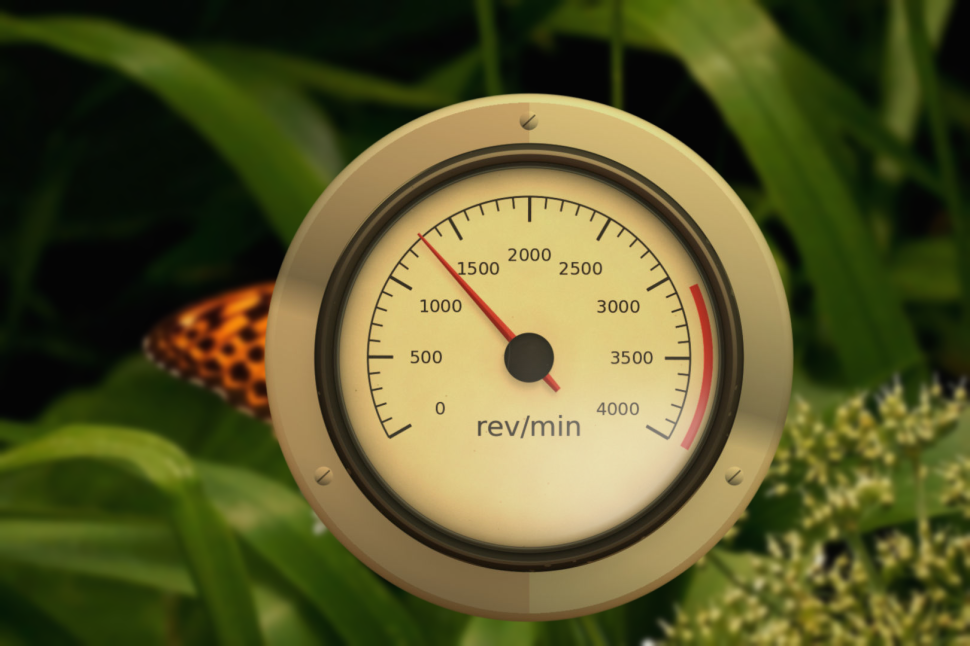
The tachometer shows 1300 rpm
